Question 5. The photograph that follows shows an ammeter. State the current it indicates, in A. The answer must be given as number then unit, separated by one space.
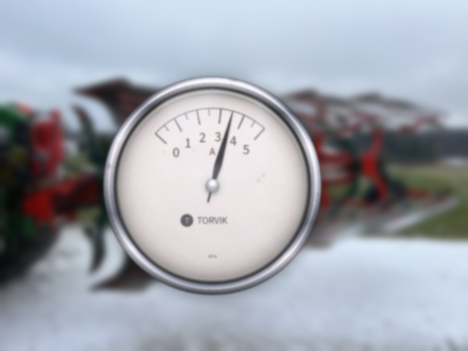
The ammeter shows 3.5 A
